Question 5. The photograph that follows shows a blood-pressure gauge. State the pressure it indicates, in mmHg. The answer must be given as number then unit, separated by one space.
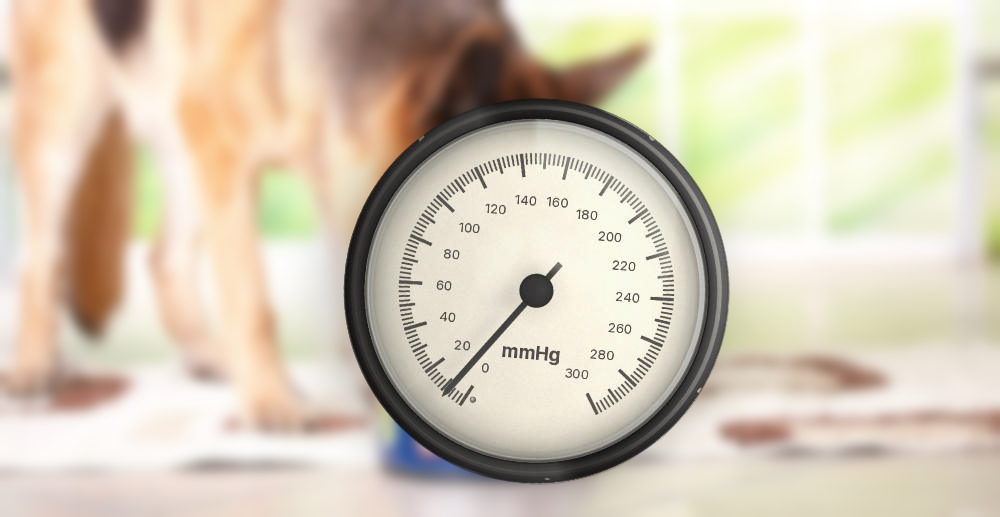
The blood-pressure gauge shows 8 mmHg
